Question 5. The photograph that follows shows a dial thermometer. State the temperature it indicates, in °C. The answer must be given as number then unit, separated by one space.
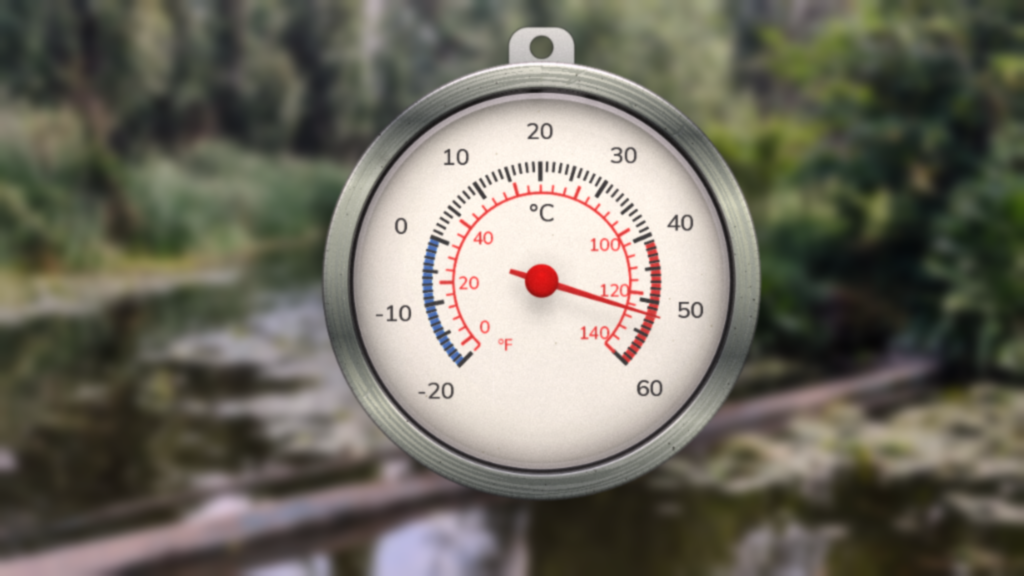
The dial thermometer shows 52 °C
